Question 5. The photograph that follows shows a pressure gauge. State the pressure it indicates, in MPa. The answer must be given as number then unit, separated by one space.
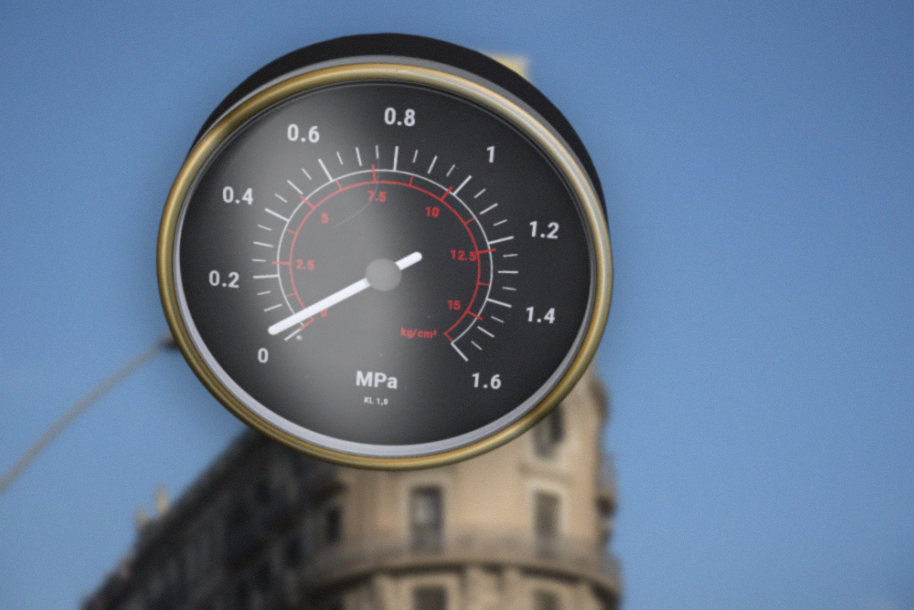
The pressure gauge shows 0.05 MPa
